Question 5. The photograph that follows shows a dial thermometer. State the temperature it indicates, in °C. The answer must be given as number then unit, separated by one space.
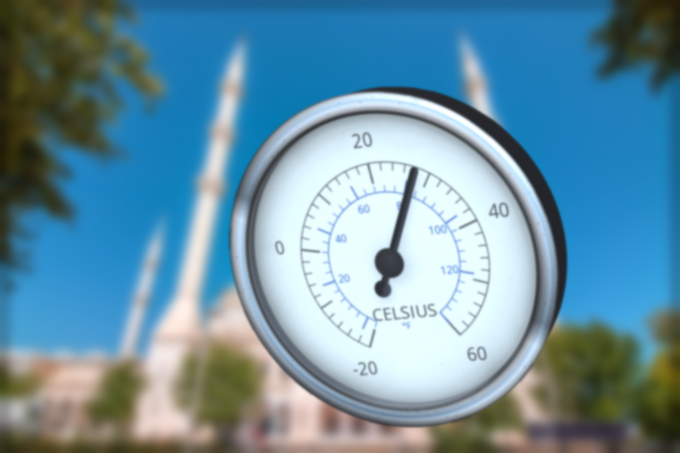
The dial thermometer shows 28 °C
